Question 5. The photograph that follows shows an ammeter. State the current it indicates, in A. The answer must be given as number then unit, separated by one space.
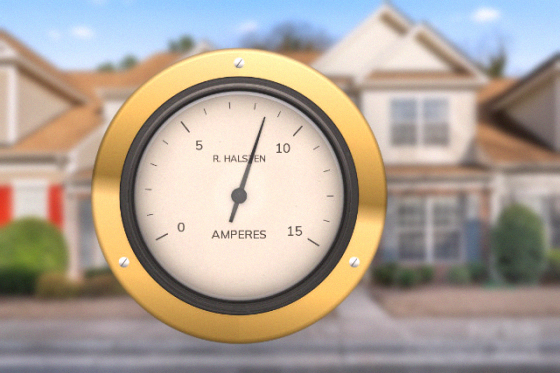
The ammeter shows 8.5 A
